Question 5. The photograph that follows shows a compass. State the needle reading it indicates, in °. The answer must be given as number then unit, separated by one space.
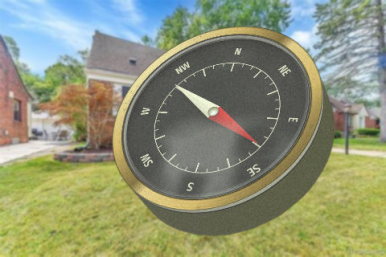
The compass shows 120 °
